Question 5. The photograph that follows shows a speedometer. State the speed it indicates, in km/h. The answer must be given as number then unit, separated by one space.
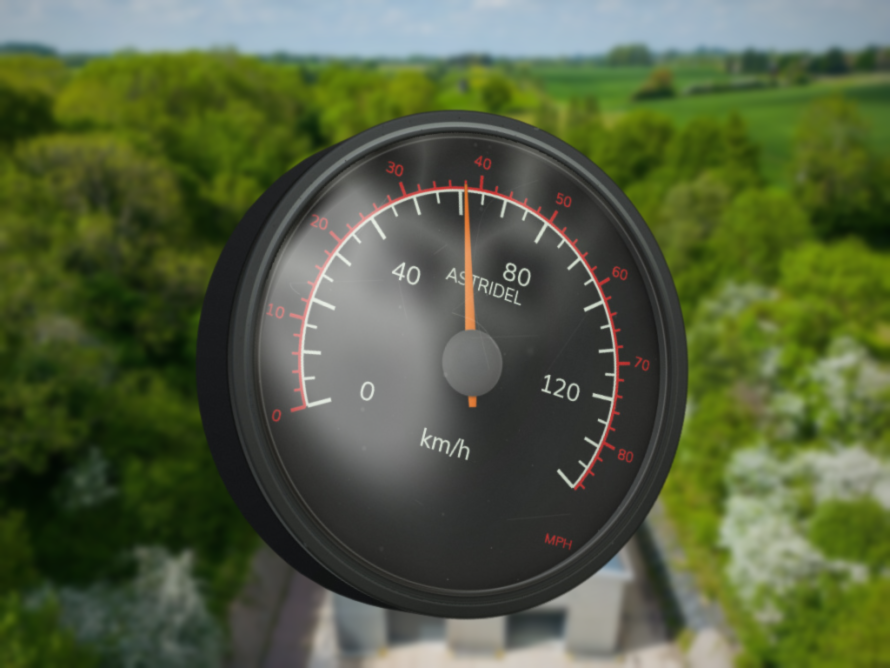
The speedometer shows 60 km/h
